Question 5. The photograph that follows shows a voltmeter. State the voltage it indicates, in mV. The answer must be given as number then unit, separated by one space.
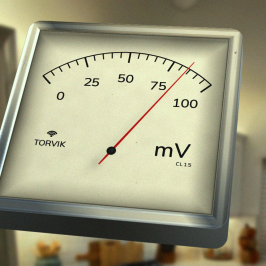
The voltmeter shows 85 mV
